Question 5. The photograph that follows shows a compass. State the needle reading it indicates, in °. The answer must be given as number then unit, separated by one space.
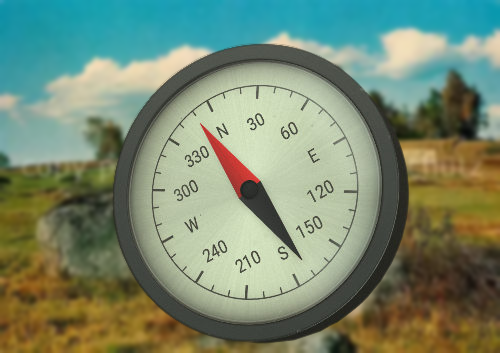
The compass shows 350 °
